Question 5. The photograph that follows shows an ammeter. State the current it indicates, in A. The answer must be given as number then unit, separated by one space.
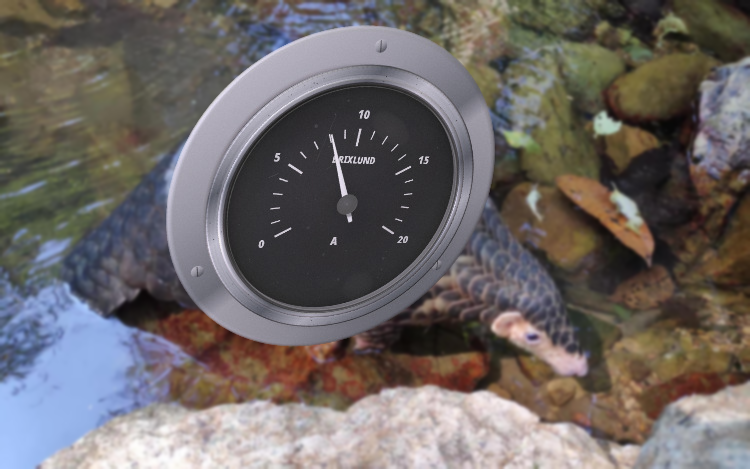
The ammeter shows 8 A
